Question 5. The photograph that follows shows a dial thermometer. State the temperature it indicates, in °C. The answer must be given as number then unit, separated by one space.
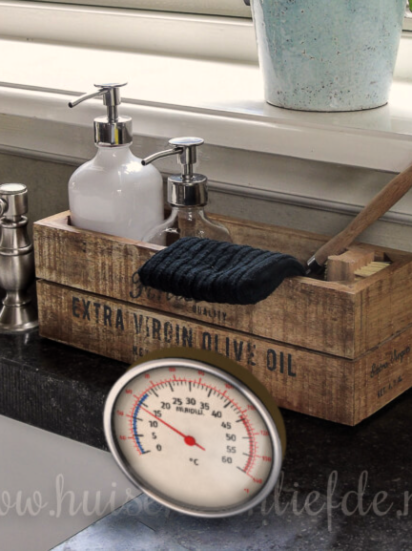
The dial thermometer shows 15 °C
